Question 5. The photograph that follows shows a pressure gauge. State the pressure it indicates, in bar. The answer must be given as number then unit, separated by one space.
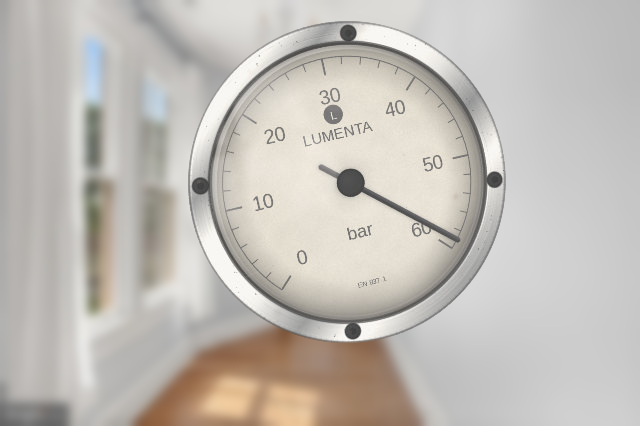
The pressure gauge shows 59 bar
